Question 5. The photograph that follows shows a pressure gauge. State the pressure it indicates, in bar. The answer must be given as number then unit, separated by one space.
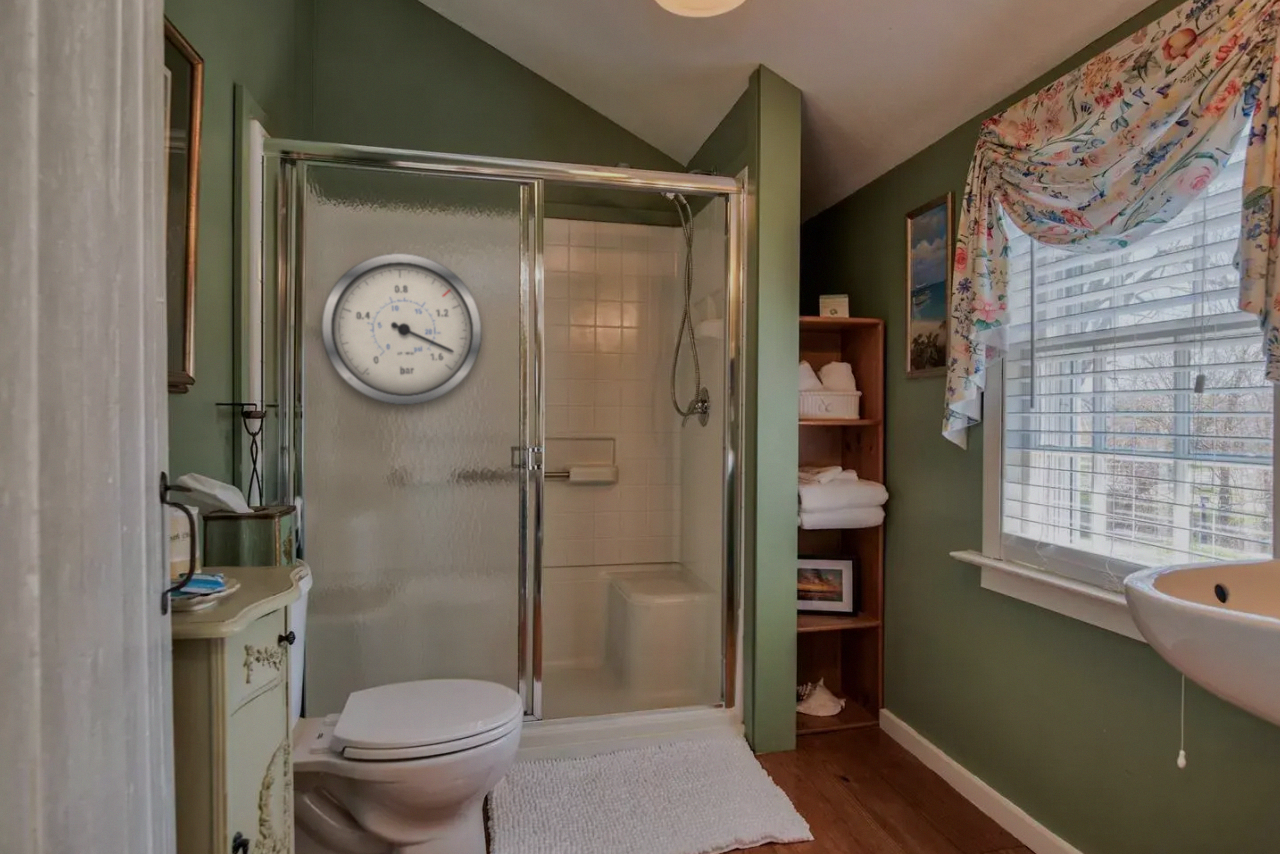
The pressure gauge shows 1.5 bar
